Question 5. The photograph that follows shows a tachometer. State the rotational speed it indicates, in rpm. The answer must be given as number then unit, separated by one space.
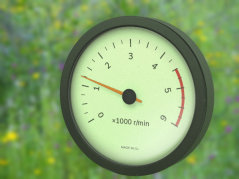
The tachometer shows 1250 rpm
